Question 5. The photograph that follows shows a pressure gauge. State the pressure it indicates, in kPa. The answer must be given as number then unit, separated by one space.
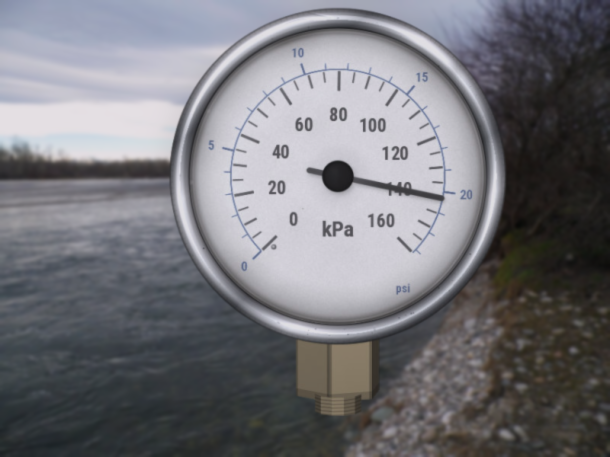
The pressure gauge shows 140 kPa
